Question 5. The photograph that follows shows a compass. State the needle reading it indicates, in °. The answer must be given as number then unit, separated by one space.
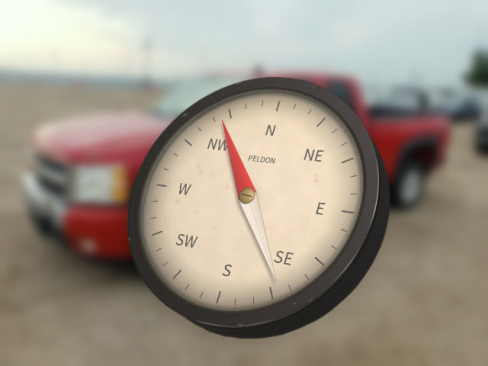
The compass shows 325 °
